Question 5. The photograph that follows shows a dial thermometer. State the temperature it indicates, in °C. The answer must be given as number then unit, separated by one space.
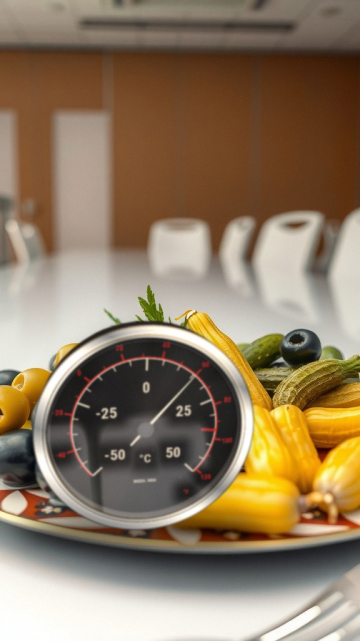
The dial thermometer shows 15 °C
